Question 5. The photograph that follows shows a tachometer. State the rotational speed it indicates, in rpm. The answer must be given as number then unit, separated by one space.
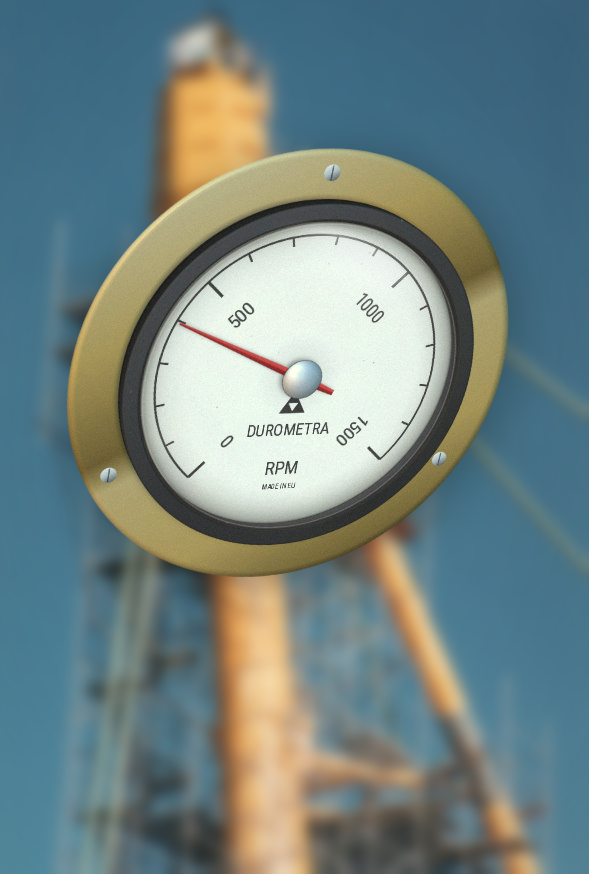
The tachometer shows 400 rpm
